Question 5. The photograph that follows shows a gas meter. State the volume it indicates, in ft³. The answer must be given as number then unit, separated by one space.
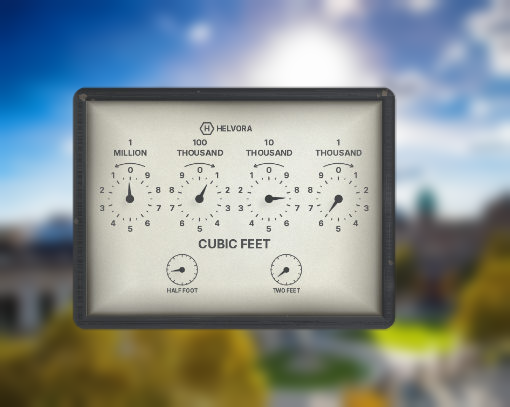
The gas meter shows 7600 ft³
